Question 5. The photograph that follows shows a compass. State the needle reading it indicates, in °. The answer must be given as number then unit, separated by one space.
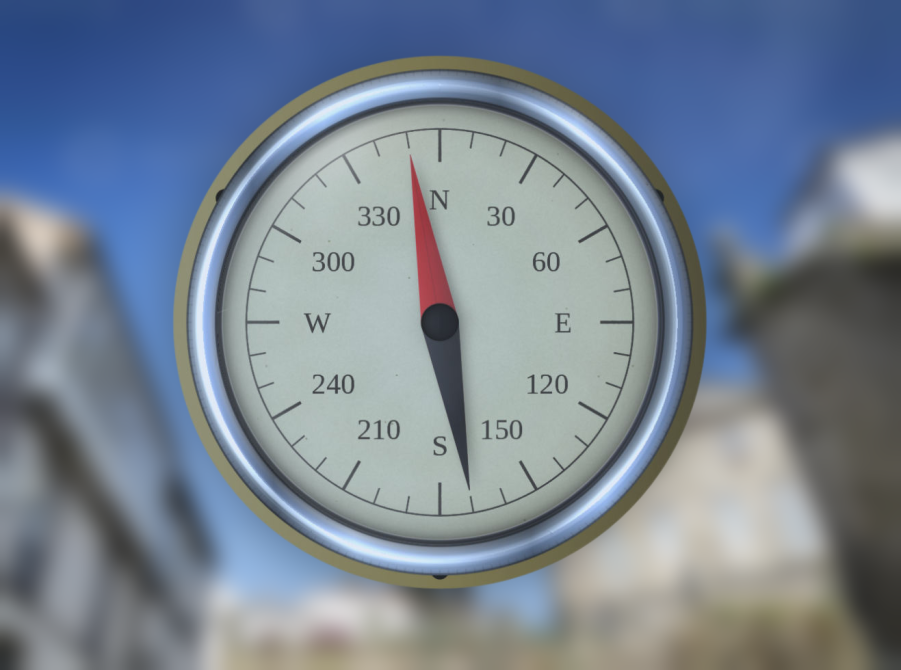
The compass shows 350 °
